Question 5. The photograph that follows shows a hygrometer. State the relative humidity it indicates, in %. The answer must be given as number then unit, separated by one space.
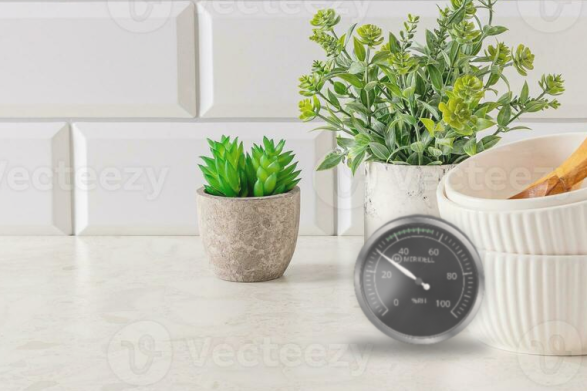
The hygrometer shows 30 %
